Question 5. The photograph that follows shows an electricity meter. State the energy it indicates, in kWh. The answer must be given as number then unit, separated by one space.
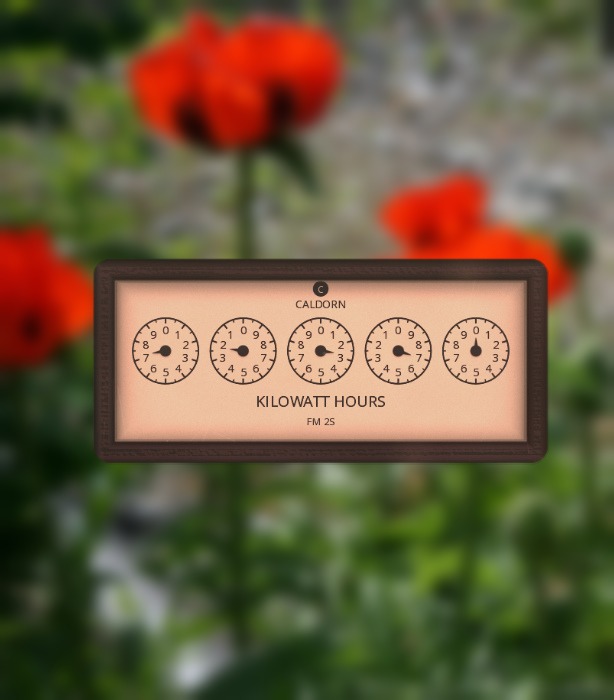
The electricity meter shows 72270 kWh
